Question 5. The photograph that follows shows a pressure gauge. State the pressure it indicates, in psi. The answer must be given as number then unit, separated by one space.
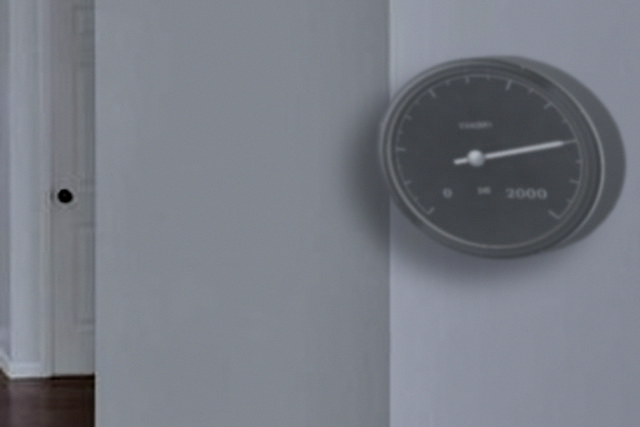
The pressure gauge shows 1600 psi
